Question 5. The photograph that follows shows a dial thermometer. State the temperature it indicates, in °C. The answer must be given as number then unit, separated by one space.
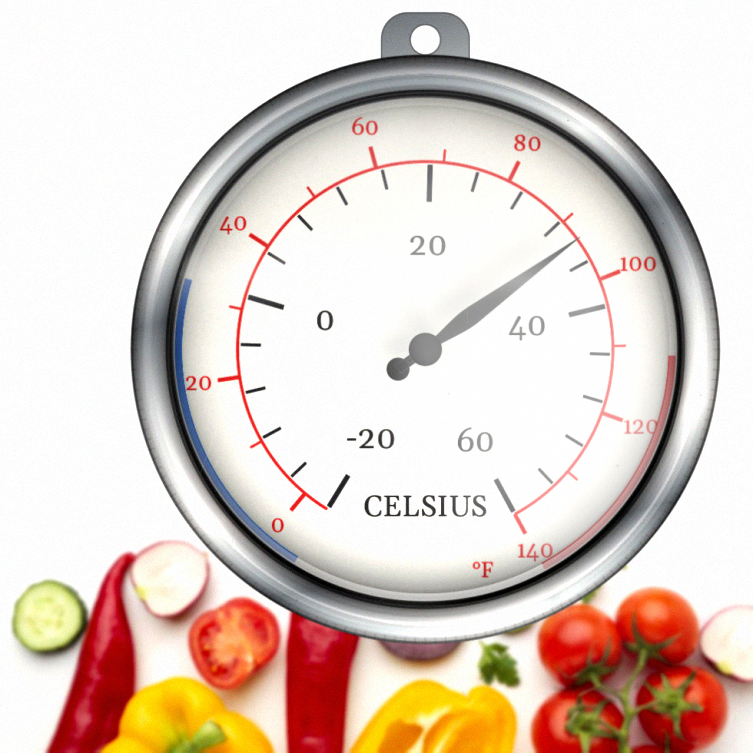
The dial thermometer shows 34 °C
